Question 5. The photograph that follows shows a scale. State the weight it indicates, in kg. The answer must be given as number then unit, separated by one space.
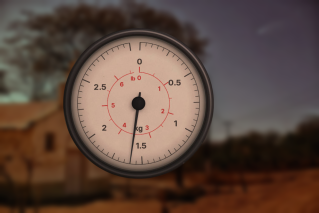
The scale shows 1.6 kg
